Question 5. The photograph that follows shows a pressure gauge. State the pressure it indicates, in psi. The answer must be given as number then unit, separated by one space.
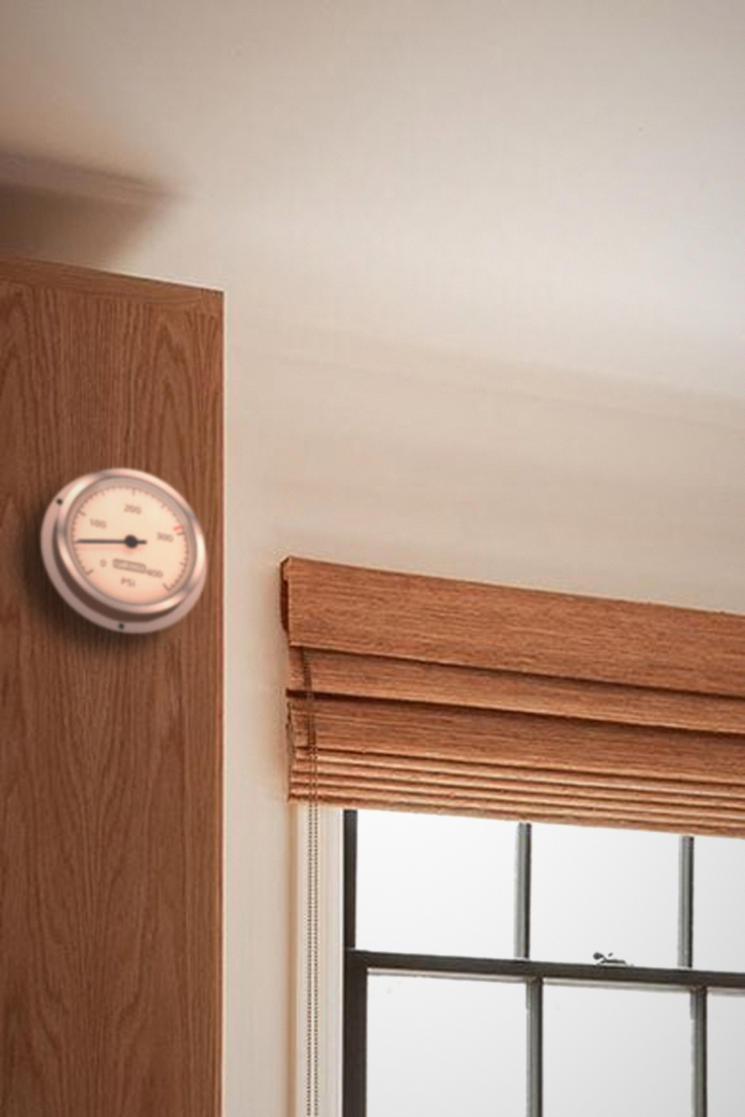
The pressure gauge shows 50 psi
